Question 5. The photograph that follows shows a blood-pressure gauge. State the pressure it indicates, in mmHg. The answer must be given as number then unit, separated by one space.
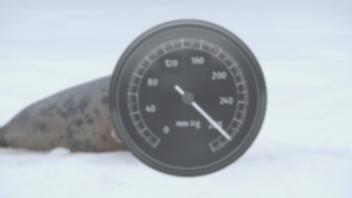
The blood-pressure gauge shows 280 mmHg
